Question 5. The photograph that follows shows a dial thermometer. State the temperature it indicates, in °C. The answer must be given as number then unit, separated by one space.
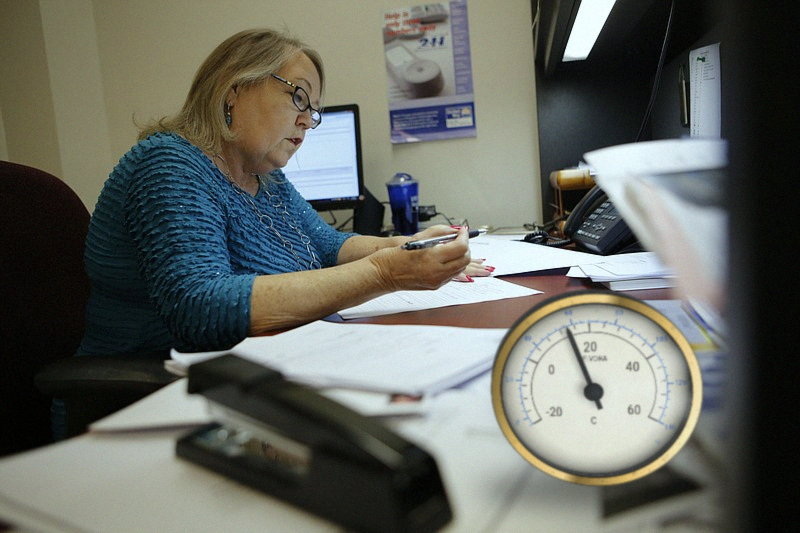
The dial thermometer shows 14 °C
